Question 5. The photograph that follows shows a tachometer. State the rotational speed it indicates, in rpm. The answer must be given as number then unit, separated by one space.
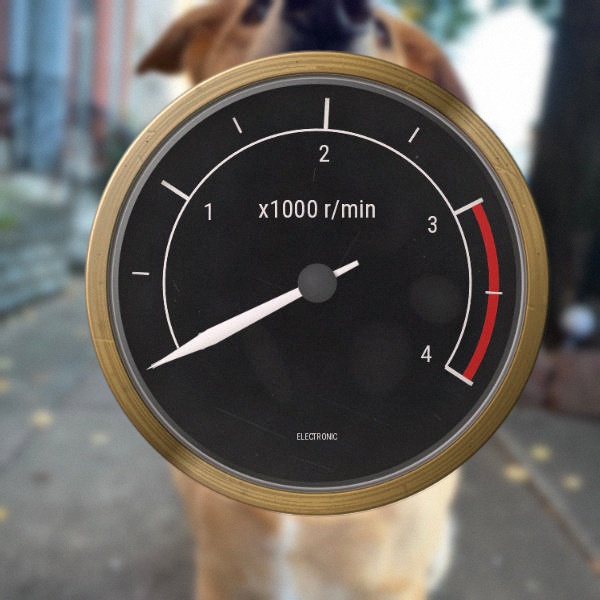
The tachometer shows 0 rpm
